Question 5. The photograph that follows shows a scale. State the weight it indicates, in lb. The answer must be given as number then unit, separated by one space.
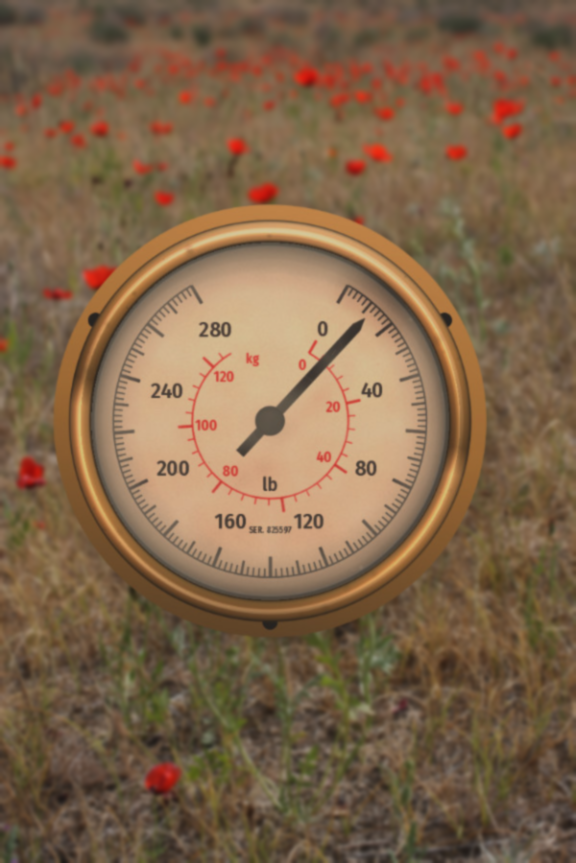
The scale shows 12 lb
